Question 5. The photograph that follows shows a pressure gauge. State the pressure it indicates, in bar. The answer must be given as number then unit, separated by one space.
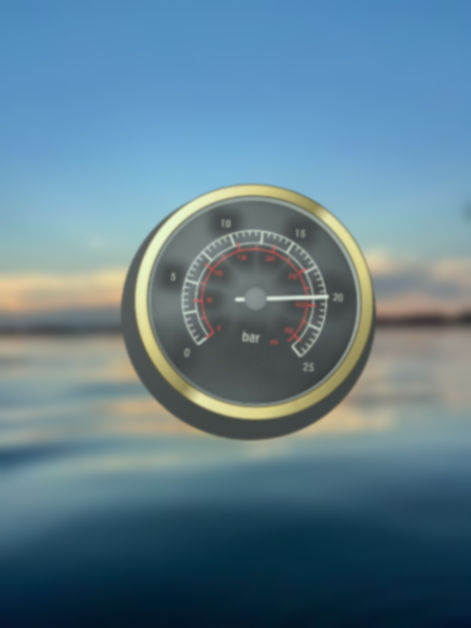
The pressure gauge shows 20 bar
